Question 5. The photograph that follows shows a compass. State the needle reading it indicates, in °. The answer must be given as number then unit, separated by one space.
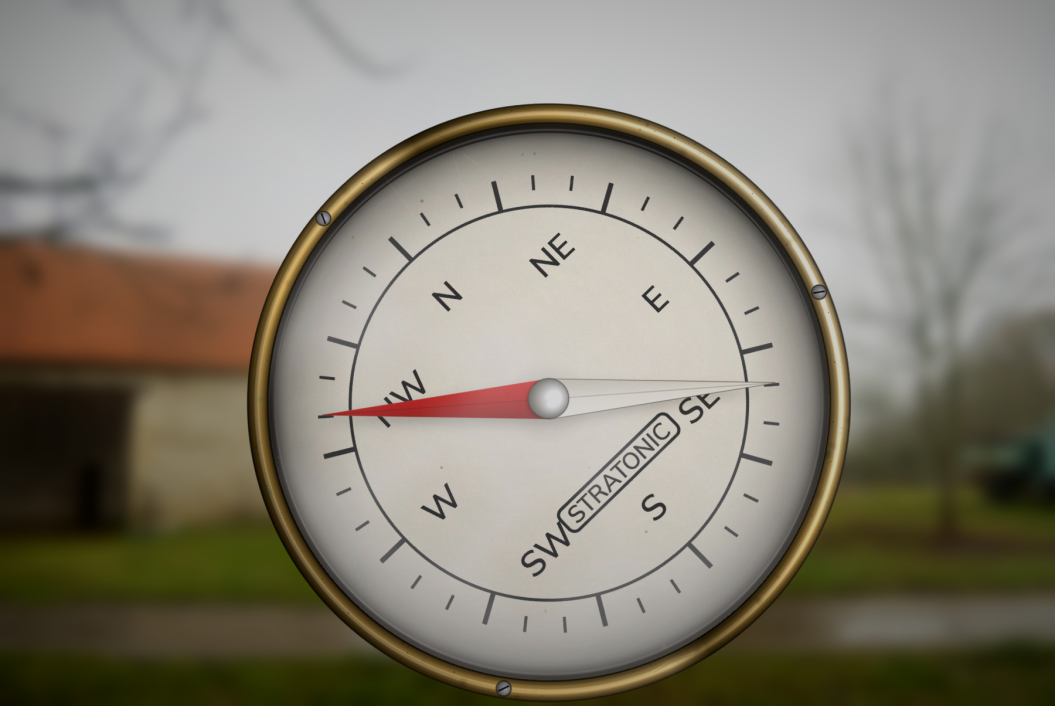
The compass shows 310 °
